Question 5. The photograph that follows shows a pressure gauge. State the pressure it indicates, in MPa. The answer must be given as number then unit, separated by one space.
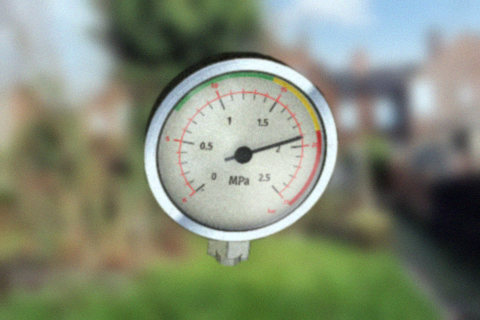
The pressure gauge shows 1.9 MPa
